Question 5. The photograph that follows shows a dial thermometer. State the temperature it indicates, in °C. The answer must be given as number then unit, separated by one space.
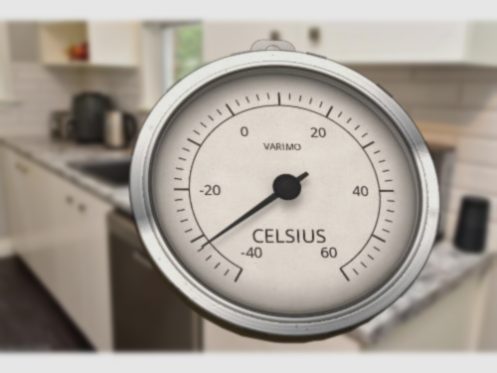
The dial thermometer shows -32 °C
